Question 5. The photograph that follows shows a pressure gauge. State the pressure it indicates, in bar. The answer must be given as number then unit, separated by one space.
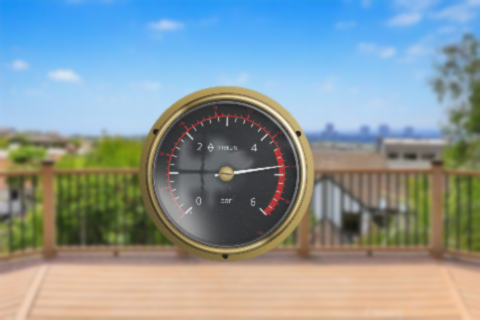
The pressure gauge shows 4.8 bar
